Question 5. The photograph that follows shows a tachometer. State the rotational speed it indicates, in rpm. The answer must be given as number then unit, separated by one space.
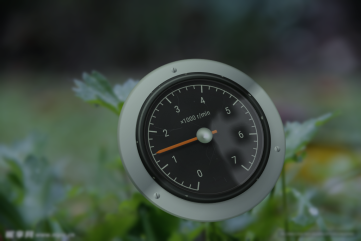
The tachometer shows 1400 rpm
